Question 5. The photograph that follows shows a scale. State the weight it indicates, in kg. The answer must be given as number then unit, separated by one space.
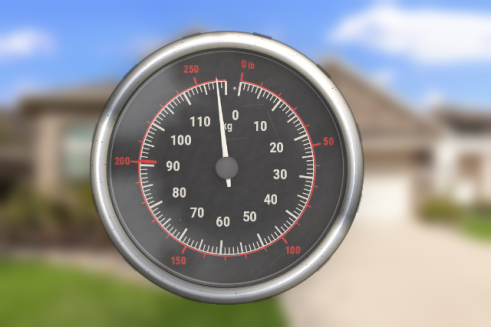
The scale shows 118 kg
